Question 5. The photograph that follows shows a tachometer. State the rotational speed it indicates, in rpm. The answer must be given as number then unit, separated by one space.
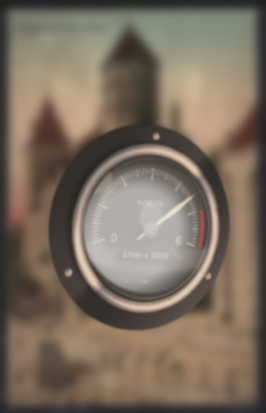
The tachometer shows 4500 rpm
